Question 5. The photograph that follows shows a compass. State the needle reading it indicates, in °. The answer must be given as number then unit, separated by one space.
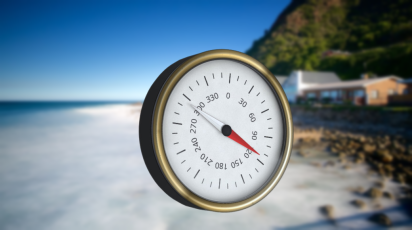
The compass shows 115 °
